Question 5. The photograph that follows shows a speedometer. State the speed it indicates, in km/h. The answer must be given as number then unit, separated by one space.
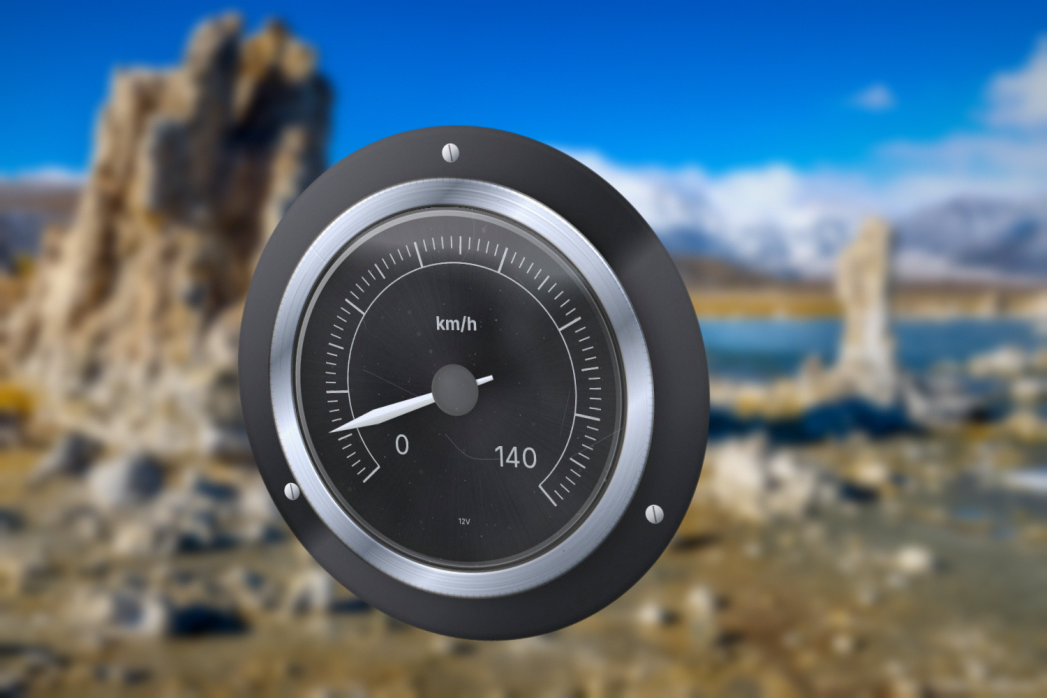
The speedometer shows 12 km/h
